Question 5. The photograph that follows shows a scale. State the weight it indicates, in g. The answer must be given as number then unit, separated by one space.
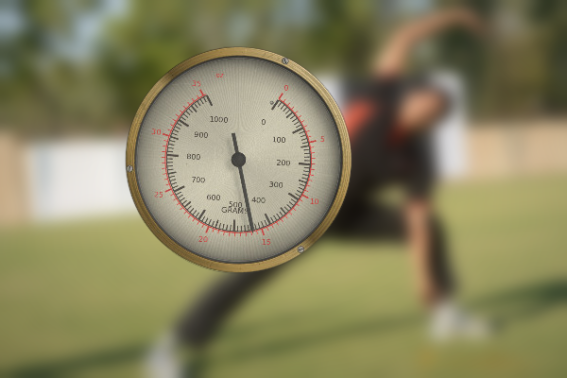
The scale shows 450 g
